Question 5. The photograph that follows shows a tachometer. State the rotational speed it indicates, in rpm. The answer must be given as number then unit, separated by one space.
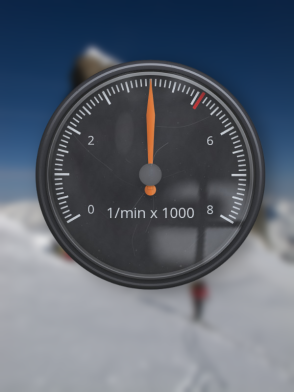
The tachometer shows 4000 rpm
